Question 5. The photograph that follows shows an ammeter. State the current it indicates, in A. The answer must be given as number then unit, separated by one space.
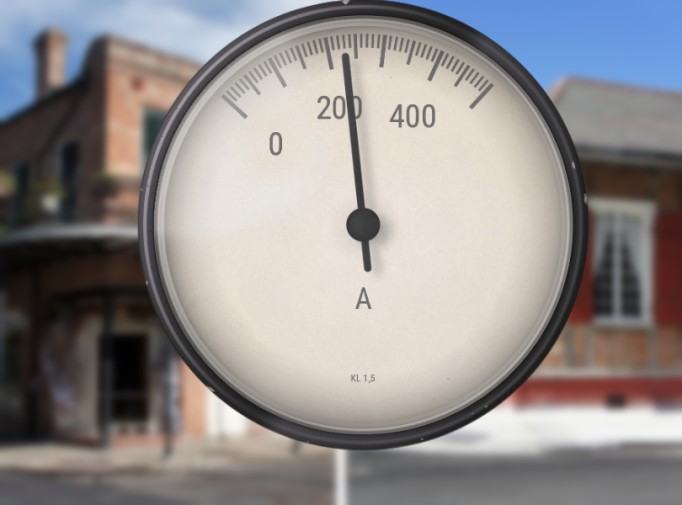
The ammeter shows 230 A
